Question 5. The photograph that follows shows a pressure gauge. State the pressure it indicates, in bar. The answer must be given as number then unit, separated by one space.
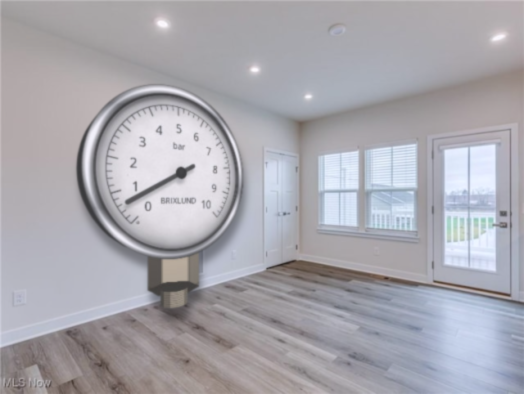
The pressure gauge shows 0.6 bar
